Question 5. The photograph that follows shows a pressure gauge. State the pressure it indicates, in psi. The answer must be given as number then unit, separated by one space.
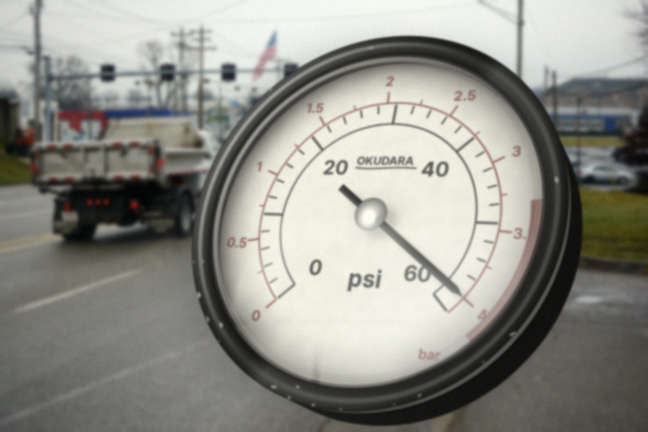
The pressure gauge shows 58 psi
